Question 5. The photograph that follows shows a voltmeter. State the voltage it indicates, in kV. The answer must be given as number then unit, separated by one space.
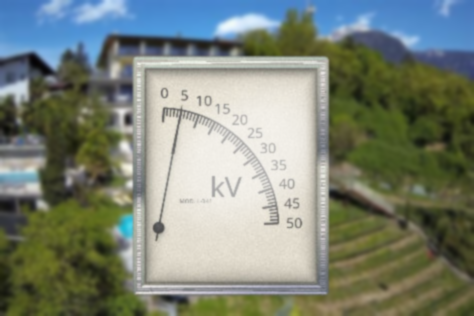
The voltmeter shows 5 kV
